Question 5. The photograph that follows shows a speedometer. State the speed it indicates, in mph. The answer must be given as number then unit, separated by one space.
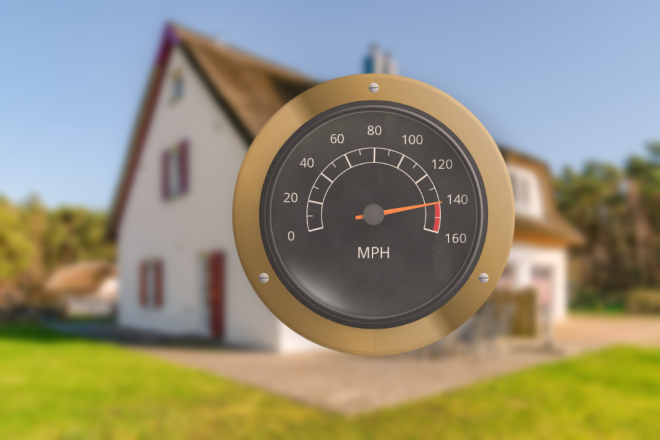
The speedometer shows 140 mph
